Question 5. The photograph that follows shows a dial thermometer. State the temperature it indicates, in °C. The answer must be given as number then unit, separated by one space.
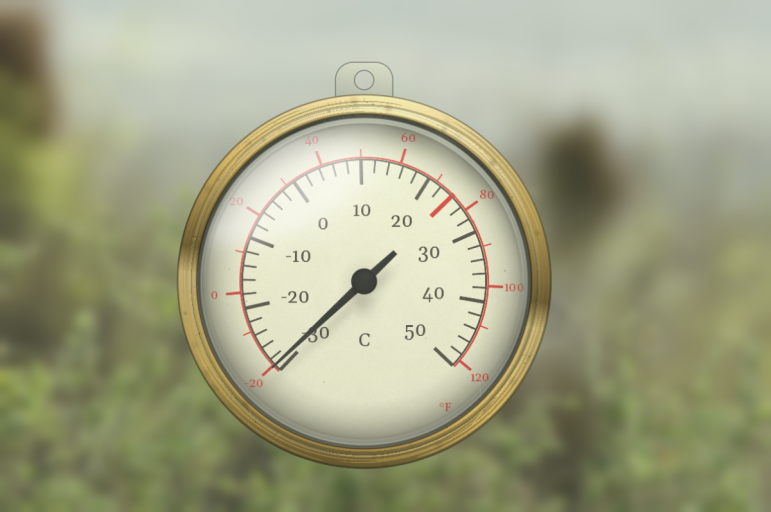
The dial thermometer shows -29 °C
